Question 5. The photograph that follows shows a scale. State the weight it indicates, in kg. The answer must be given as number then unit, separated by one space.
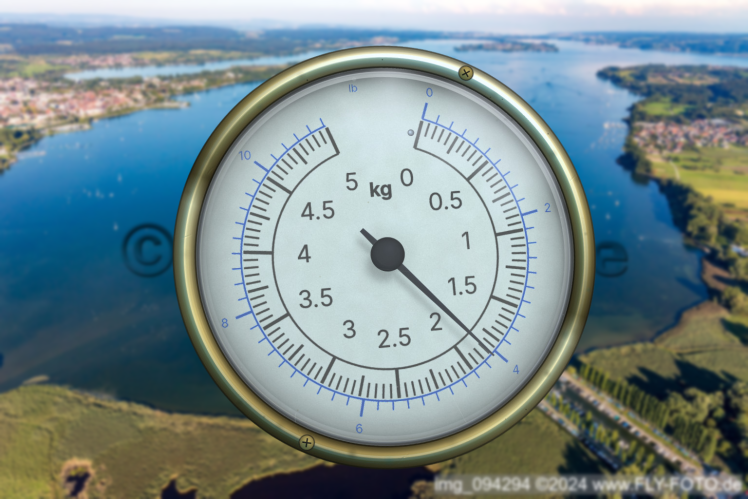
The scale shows 1.85 kg
